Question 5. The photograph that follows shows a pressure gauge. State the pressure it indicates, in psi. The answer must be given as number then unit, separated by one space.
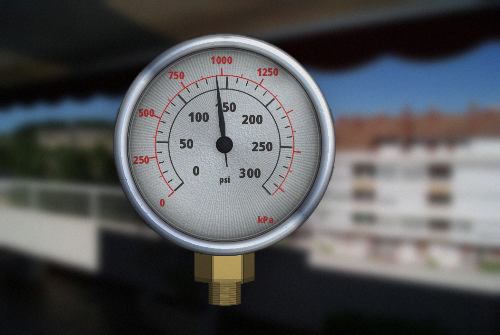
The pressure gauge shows 140 psi
